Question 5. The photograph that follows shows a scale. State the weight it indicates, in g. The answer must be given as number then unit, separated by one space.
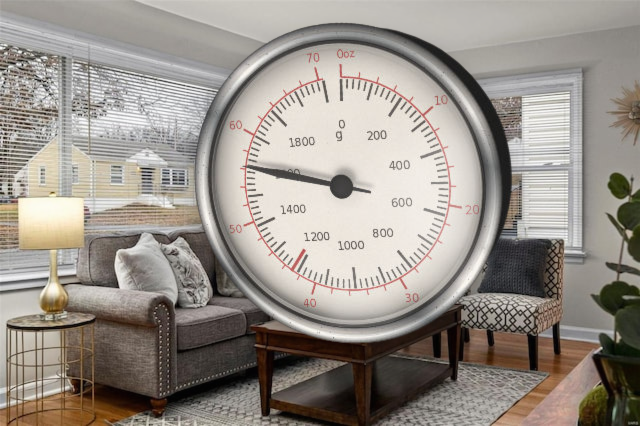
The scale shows 1600 g
